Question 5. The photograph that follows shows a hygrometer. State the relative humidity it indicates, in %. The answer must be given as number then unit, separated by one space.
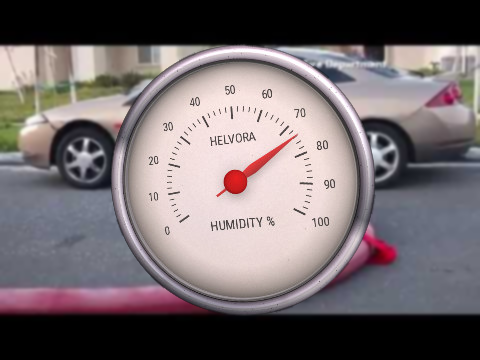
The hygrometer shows 74 %
